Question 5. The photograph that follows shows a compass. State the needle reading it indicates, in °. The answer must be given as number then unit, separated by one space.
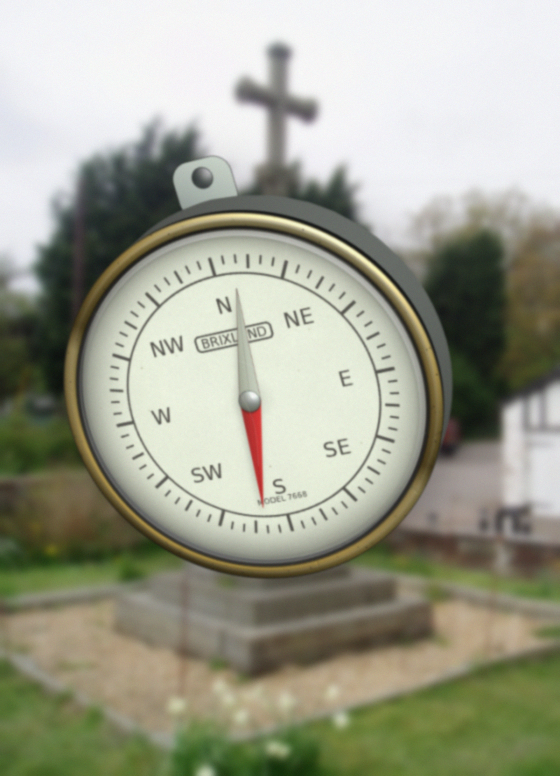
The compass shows 190 °
